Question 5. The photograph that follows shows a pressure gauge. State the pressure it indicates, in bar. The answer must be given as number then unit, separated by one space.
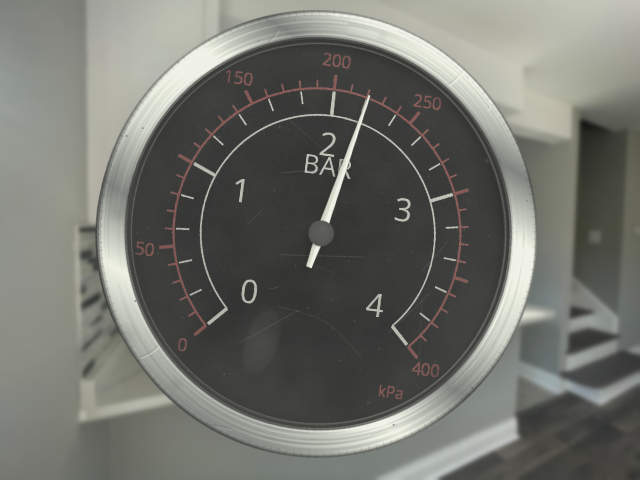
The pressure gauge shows 2.2 bar
